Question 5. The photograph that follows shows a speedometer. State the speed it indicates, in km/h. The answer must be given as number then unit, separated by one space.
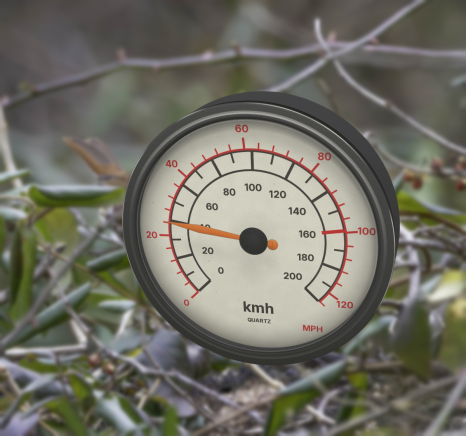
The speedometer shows 40 km/h
